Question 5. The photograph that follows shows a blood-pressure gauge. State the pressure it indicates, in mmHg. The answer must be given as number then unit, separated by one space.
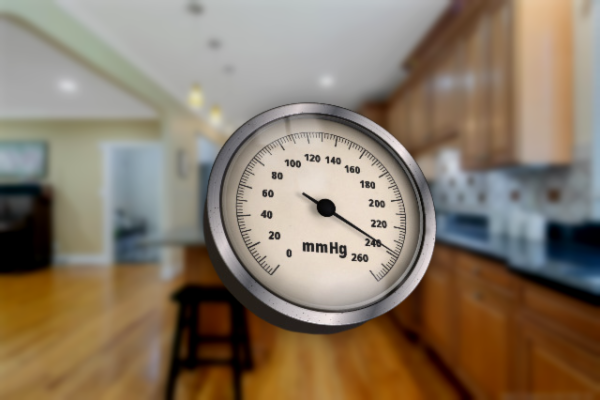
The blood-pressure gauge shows 240 mmHg
